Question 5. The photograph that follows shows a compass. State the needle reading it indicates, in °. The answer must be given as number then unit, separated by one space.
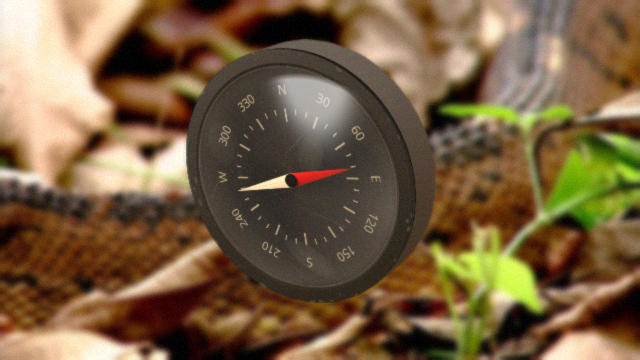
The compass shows 80 °
